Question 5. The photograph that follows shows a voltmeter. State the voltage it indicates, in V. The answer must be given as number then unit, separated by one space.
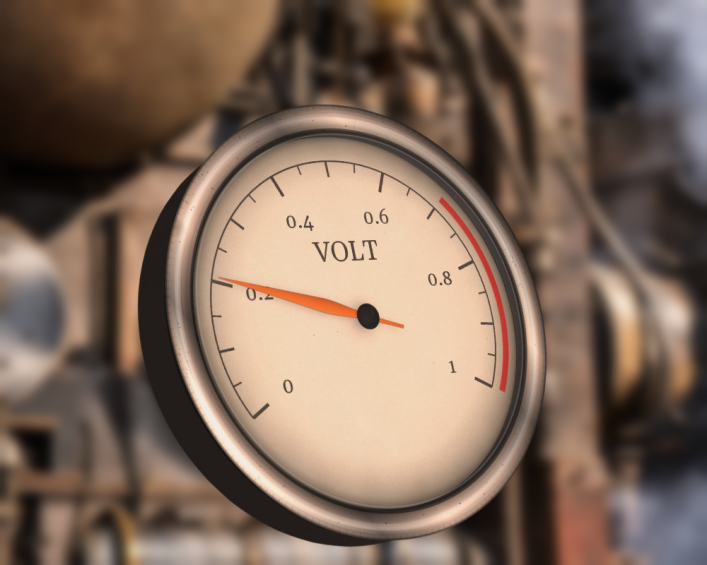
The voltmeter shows 0.2 V
